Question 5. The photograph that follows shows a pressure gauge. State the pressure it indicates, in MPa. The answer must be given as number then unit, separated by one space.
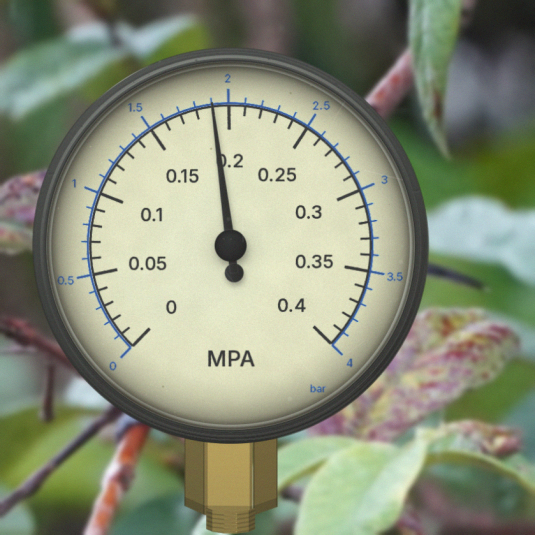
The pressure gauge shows 0.19 MPa
